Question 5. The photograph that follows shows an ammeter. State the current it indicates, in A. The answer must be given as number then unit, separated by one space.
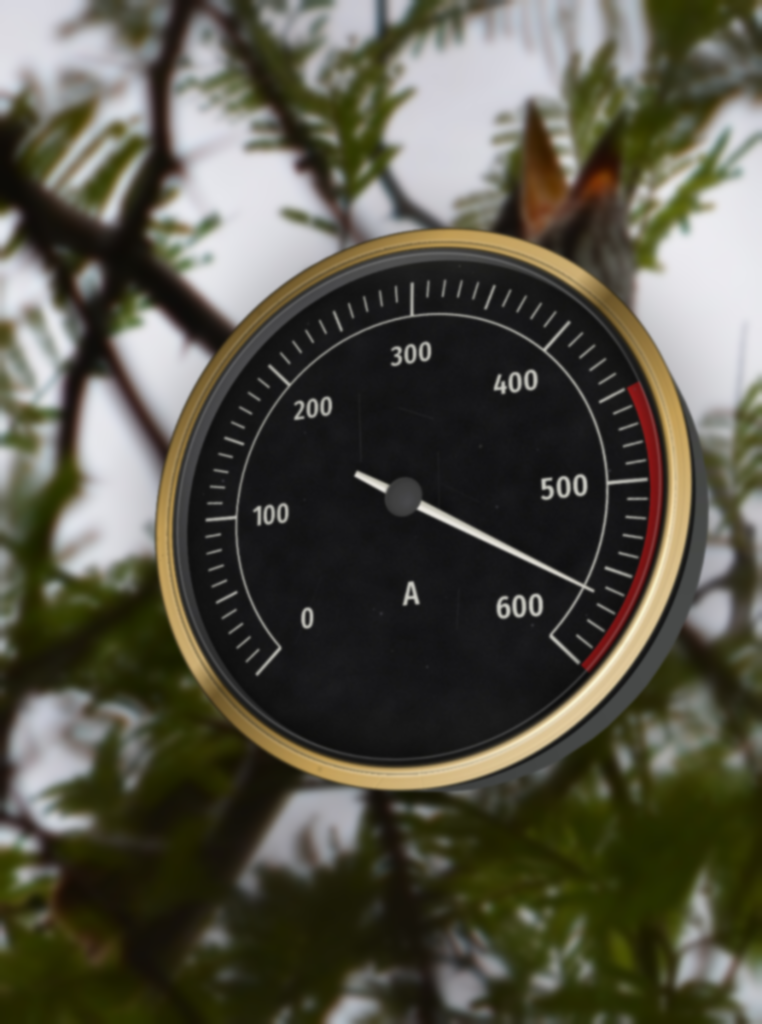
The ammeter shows 565 A
